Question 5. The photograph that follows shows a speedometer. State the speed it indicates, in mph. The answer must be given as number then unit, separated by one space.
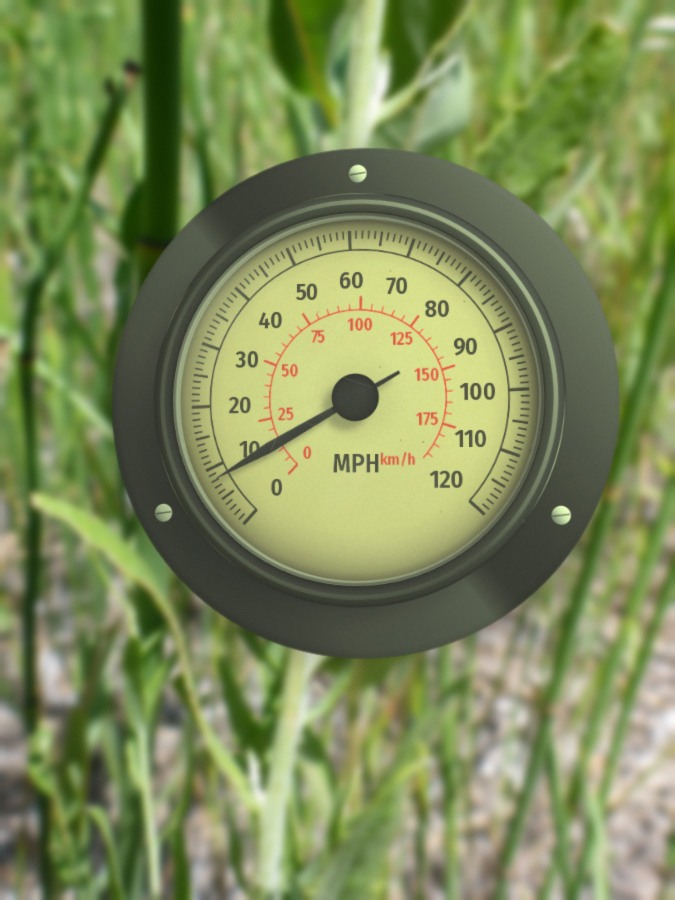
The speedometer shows 8 mph
